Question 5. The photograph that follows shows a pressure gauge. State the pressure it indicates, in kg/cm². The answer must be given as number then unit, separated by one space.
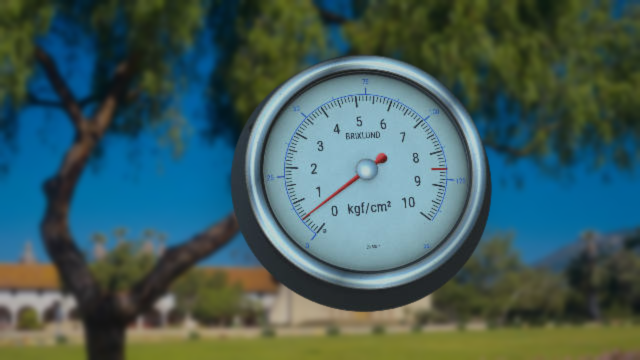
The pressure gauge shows 0.5 kg/cm²
